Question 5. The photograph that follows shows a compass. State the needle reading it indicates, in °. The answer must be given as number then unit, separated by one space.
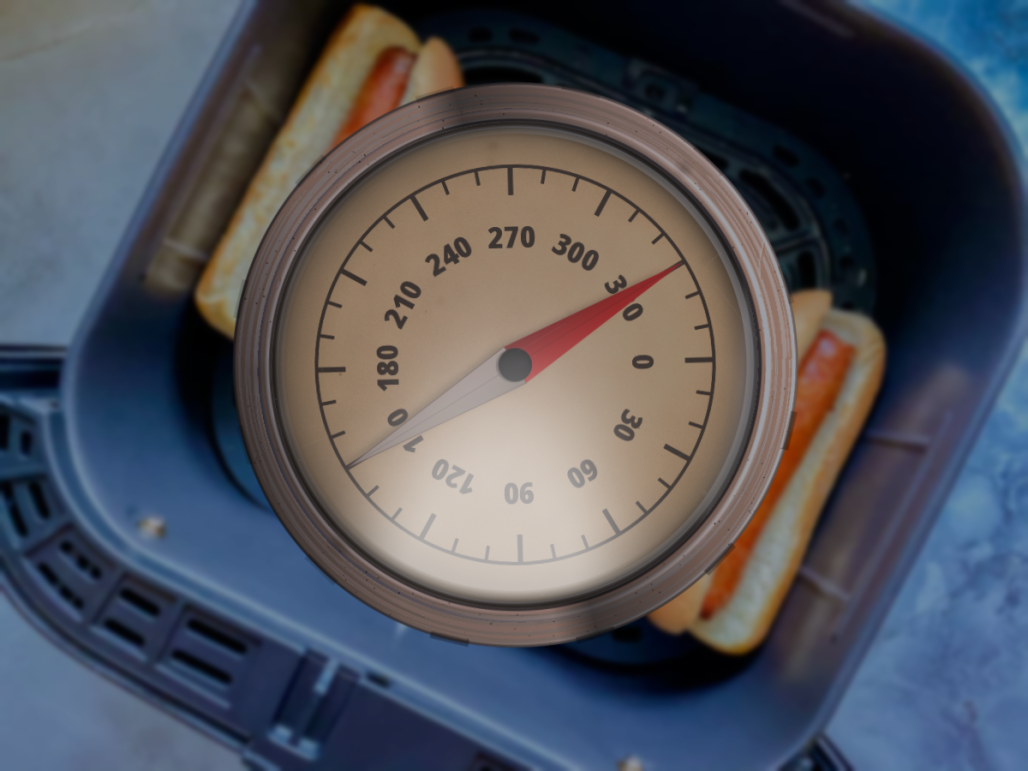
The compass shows 330 °
